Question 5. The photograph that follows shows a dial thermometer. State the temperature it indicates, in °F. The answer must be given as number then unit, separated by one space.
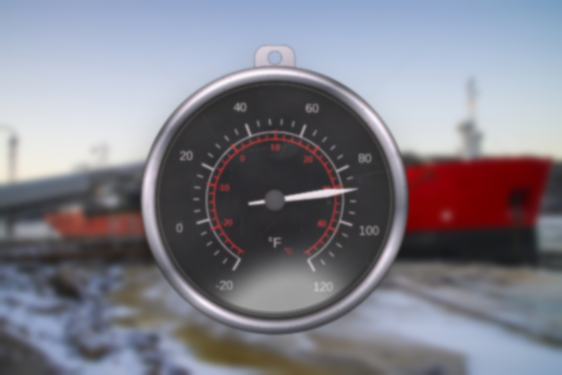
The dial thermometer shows 88 °F
